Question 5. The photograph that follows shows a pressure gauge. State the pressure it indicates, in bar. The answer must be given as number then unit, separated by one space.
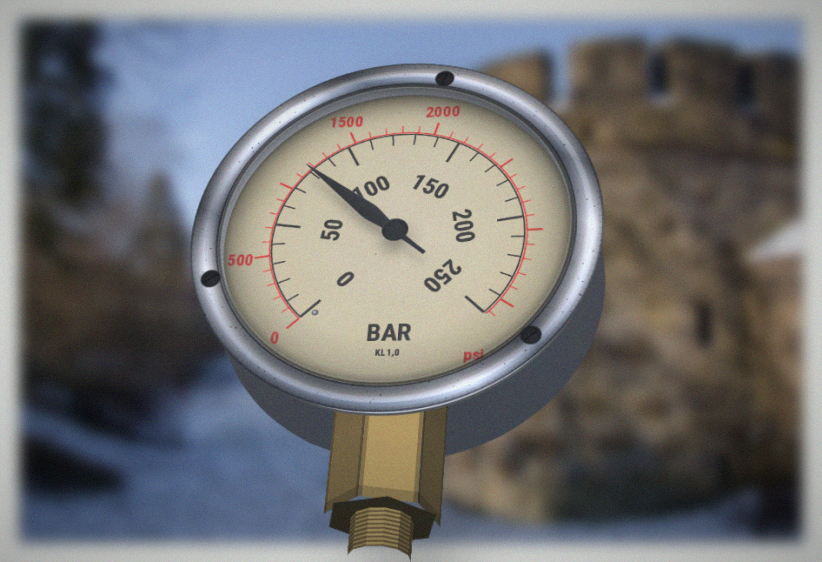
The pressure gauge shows 80 bar
